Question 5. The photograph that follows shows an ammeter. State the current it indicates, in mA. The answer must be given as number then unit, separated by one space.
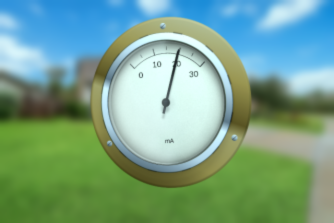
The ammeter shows 20 mA
